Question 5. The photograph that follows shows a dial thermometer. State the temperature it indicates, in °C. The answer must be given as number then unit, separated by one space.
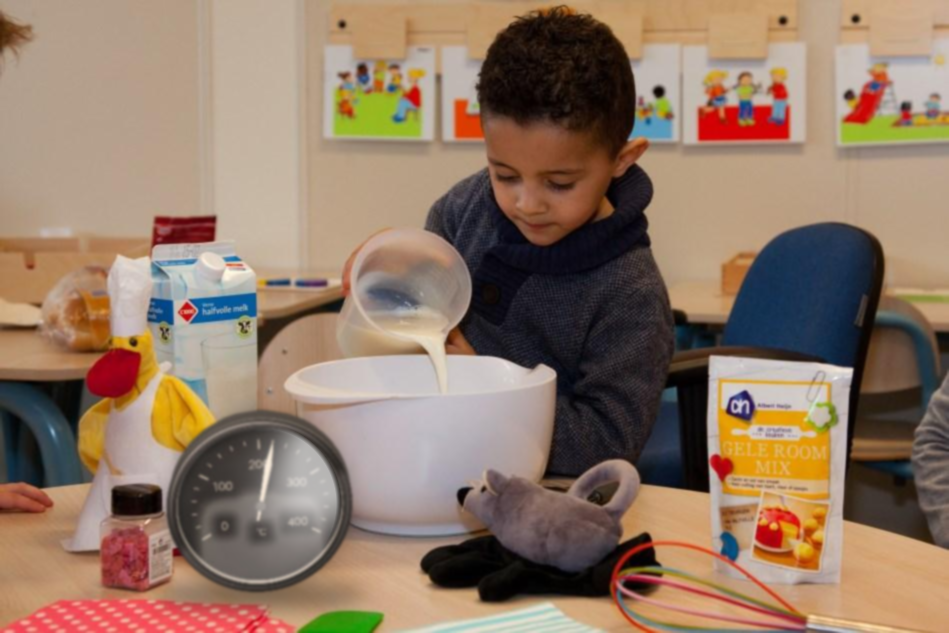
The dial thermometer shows 220 °C
